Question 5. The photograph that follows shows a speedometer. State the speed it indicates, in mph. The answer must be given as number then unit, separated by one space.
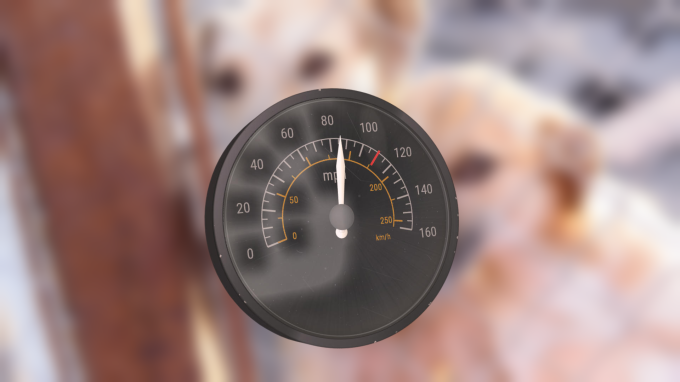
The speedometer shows 85 mph
